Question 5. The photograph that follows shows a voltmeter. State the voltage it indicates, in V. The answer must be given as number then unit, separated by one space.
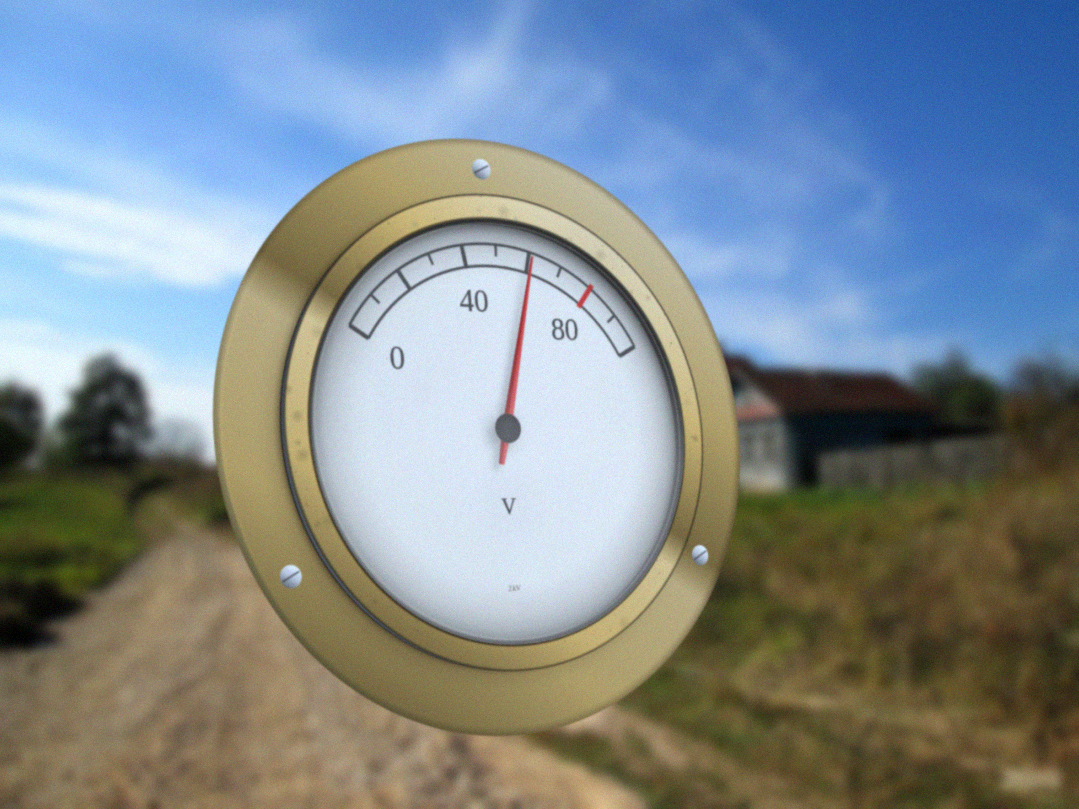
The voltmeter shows 60 V
